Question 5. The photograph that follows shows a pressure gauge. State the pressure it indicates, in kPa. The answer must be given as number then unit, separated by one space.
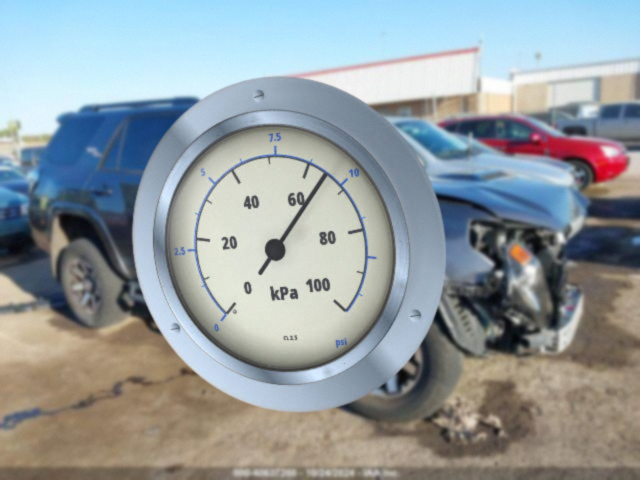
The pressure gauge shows 65 kPa
